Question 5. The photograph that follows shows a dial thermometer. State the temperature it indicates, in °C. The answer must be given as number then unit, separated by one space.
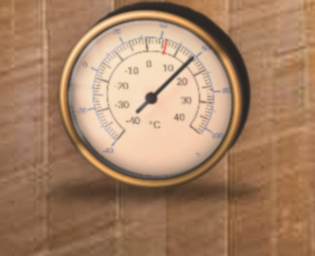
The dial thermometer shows 15 °C
